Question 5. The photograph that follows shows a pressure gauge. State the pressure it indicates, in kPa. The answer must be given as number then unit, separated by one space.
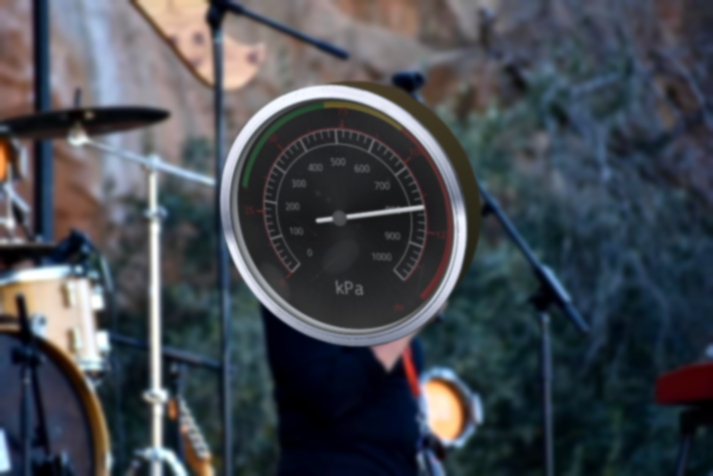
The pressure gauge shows 800 kPa
